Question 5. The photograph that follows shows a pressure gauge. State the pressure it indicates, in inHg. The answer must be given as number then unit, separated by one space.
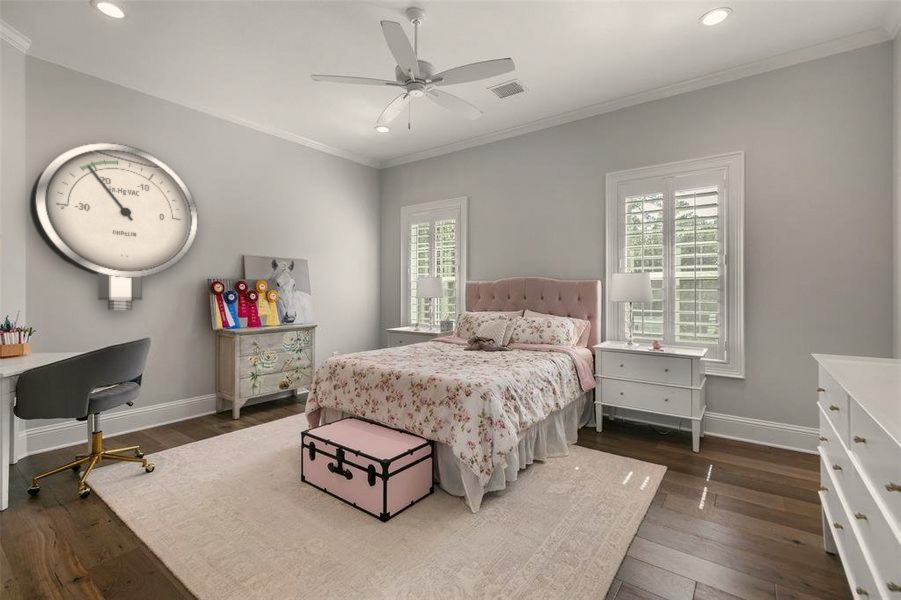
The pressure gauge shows -21 inHg
